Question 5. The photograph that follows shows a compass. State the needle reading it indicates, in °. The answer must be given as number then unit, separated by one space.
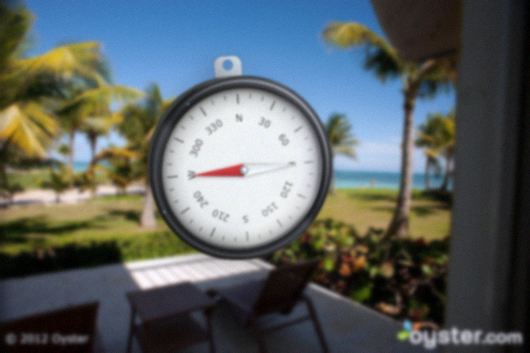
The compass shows 270 °
